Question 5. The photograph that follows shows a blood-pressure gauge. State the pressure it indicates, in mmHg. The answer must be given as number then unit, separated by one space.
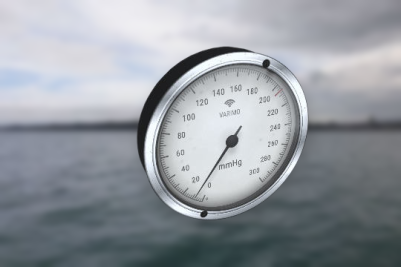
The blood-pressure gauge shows 10 mmHg
